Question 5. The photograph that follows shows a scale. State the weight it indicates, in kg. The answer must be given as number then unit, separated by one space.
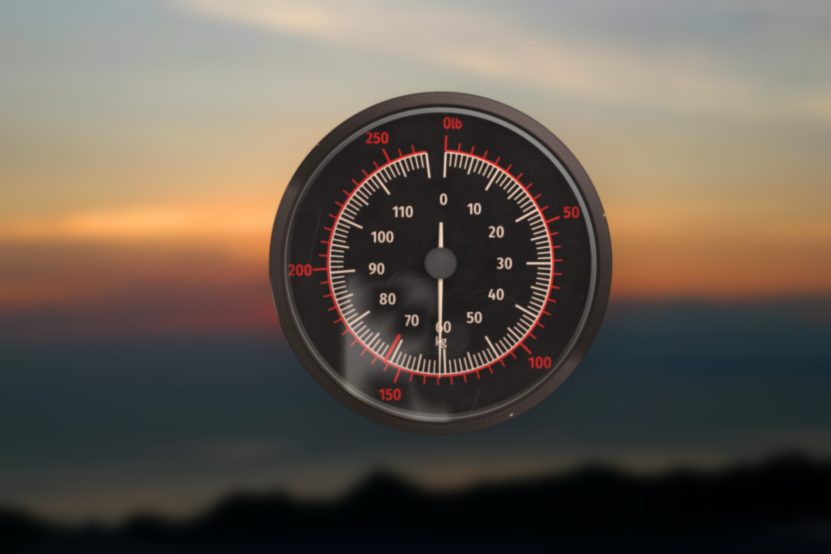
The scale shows 61 kg
